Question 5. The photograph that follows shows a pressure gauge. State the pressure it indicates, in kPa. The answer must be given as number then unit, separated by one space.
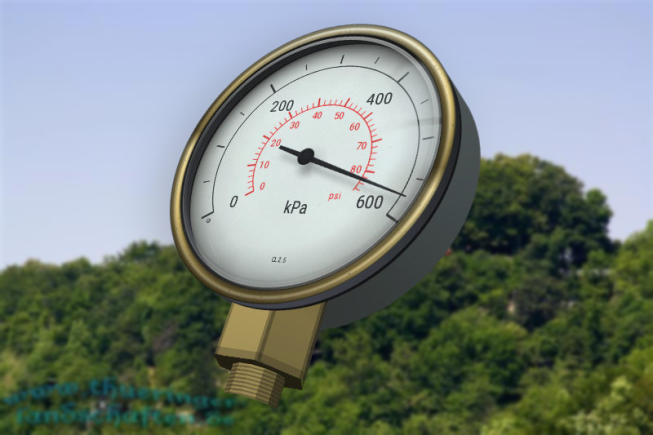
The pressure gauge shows 575 kPa
